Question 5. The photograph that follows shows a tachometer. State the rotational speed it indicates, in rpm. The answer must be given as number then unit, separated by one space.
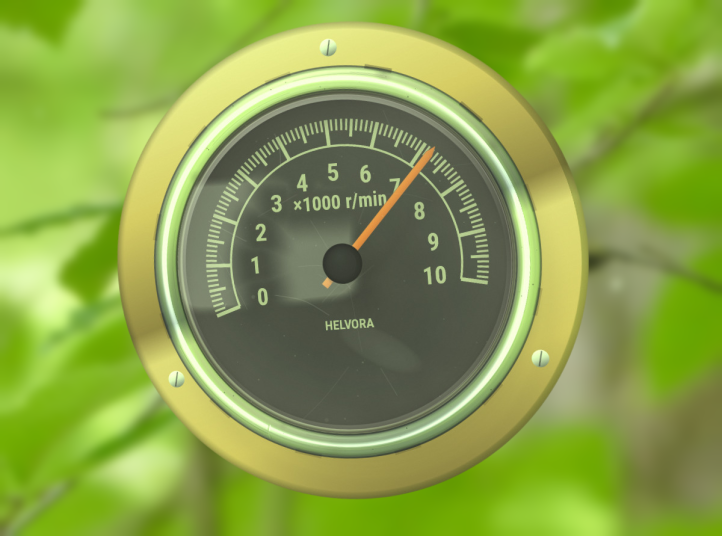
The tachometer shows 7200 rpm
